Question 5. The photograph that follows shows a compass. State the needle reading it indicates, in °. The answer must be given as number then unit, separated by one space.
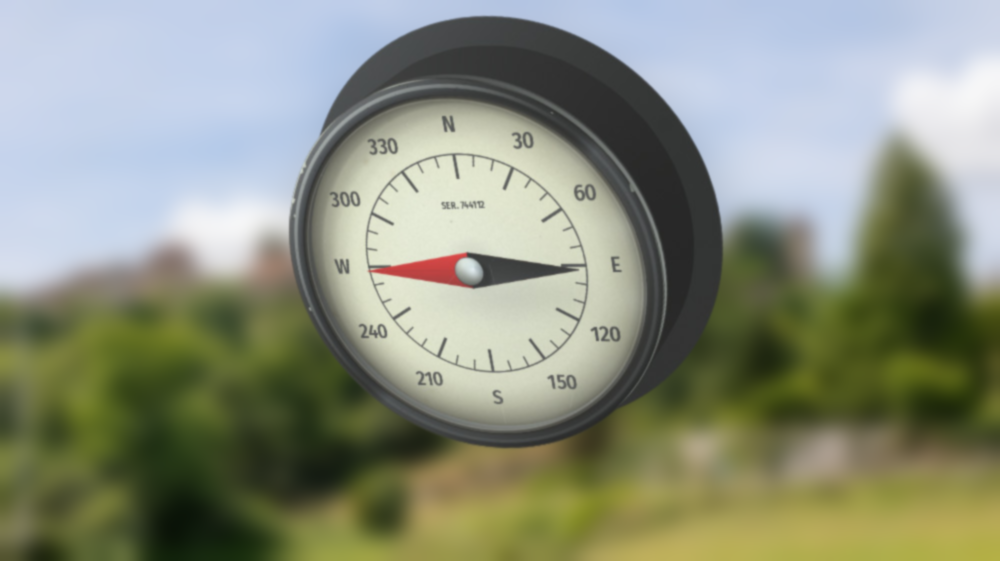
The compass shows 270 °
